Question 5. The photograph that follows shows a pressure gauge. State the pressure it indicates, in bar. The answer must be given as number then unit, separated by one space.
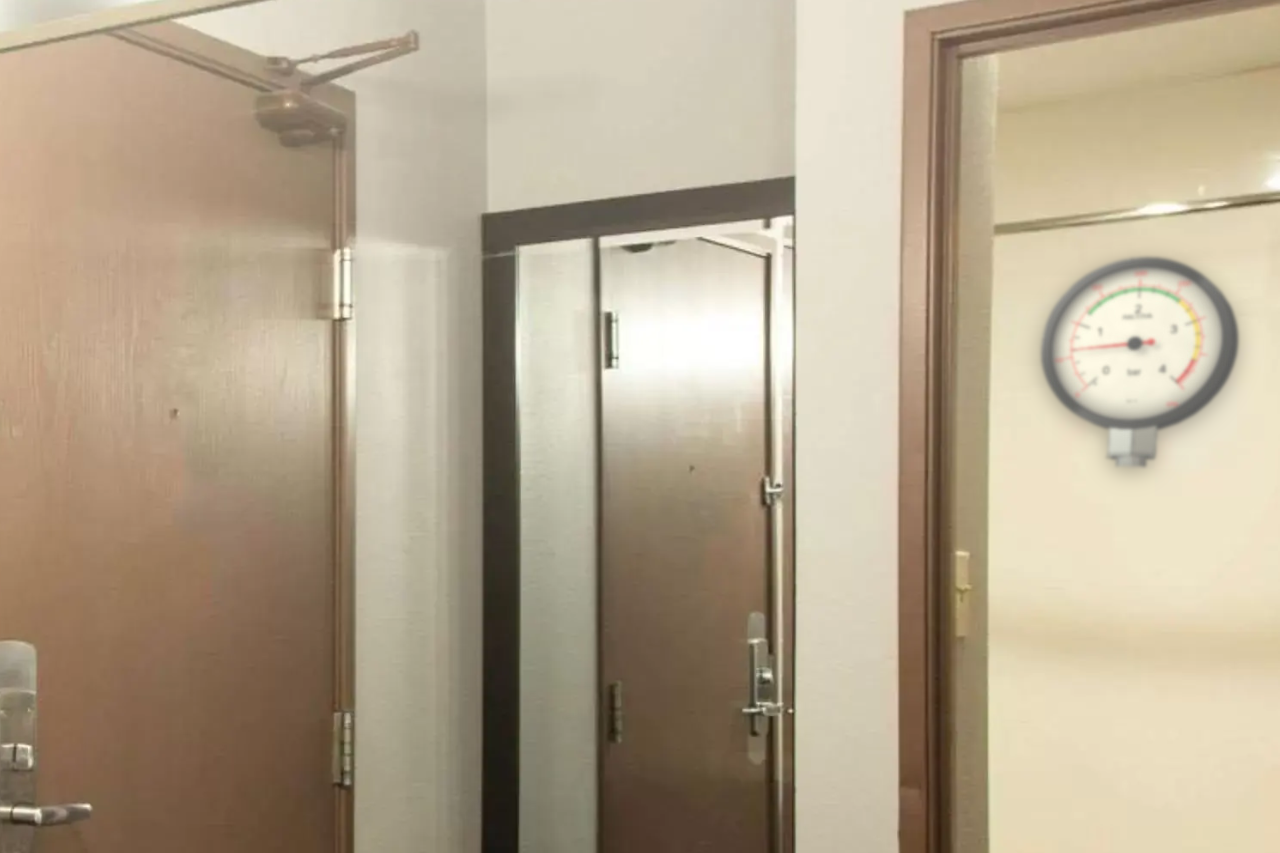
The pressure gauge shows 0.6 bar
